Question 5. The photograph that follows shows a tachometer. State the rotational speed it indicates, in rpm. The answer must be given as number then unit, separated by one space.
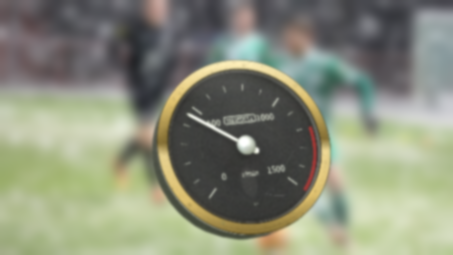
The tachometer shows 450 rpm
